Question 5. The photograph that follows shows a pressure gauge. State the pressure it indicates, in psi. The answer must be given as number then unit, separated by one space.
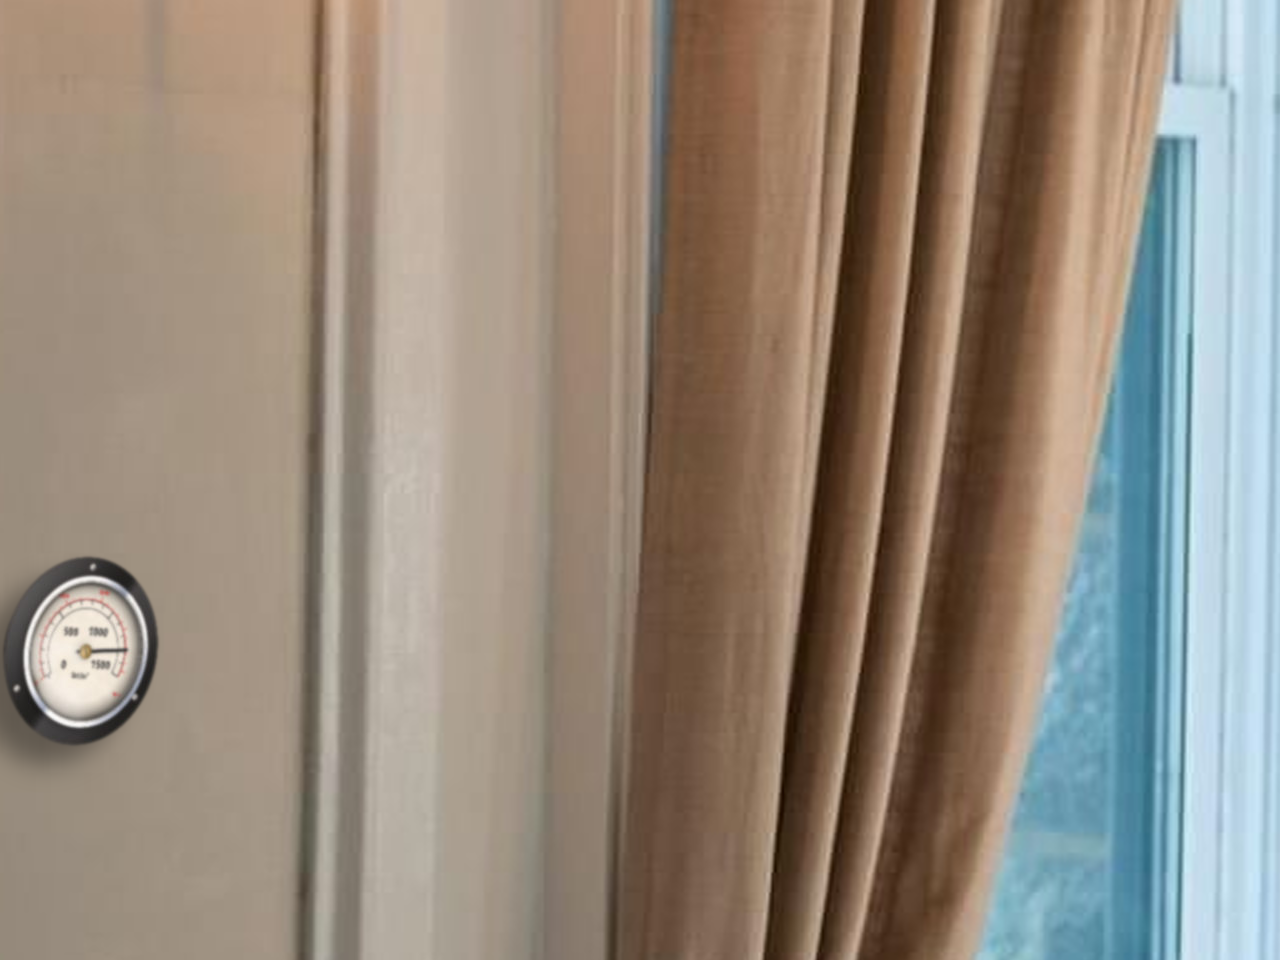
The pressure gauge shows 1300 psi
